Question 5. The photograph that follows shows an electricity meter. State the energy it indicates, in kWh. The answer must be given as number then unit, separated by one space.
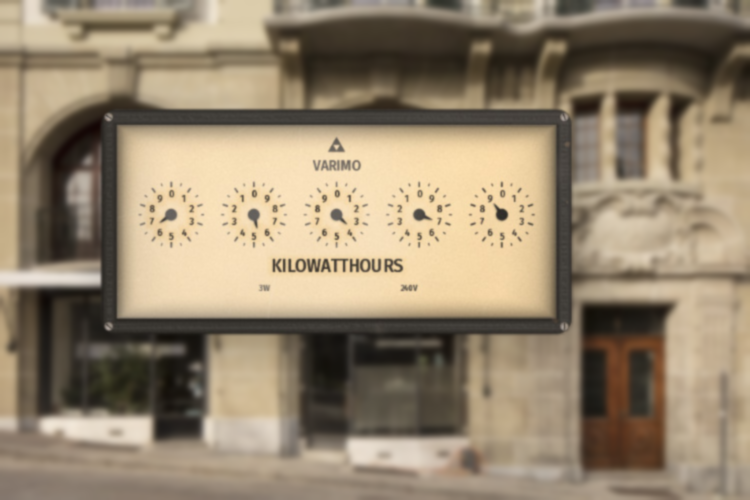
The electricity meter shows 65369 kWh
